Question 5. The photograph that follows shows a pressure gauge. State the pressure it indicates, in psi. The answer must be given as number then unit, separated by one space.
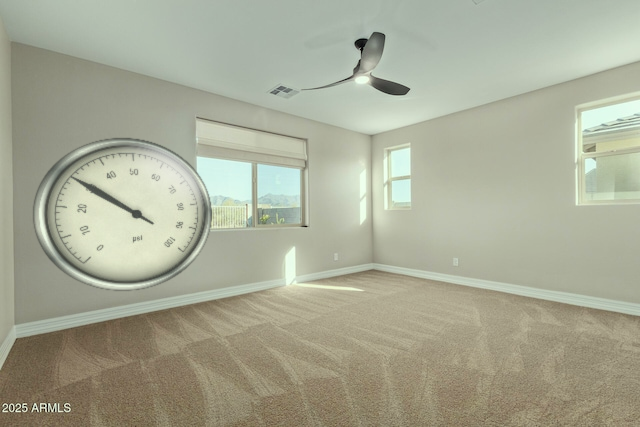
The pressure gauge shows 30 psi
